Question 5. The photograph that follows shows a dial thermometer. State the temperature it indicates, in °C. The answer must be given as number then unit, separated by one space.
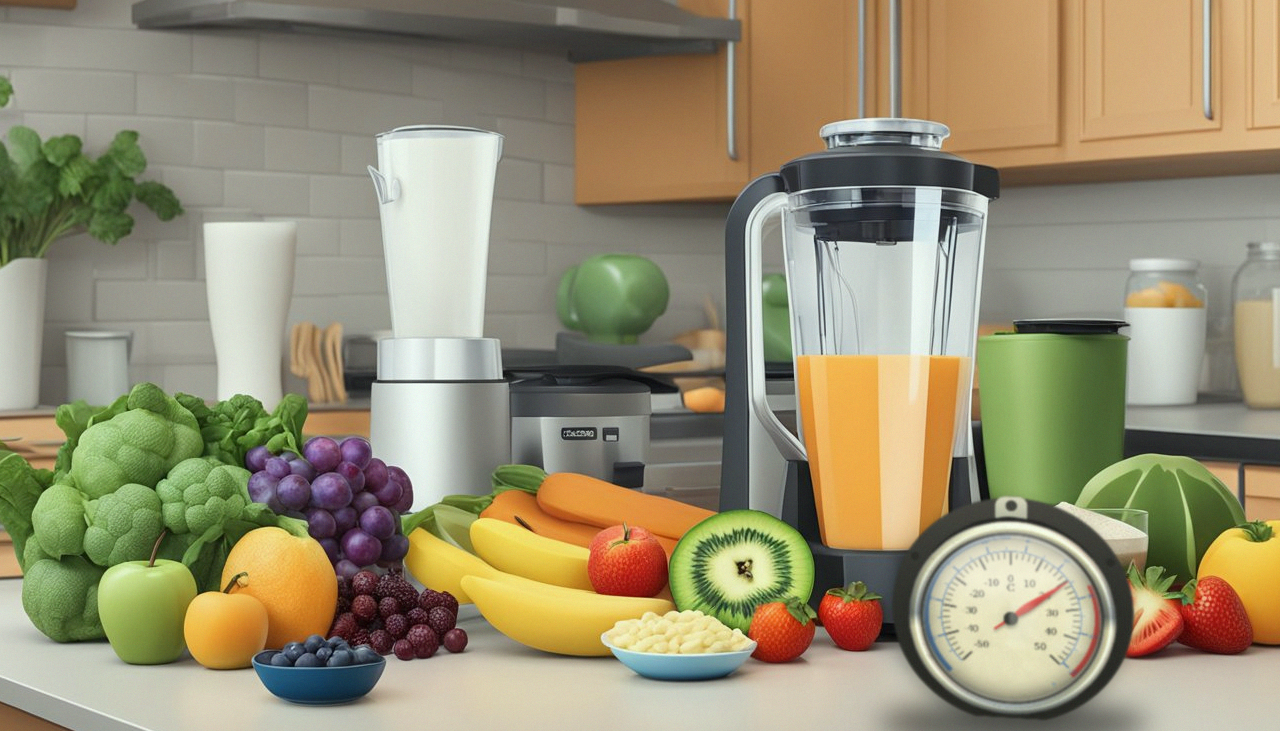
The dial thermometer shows 20 °C
